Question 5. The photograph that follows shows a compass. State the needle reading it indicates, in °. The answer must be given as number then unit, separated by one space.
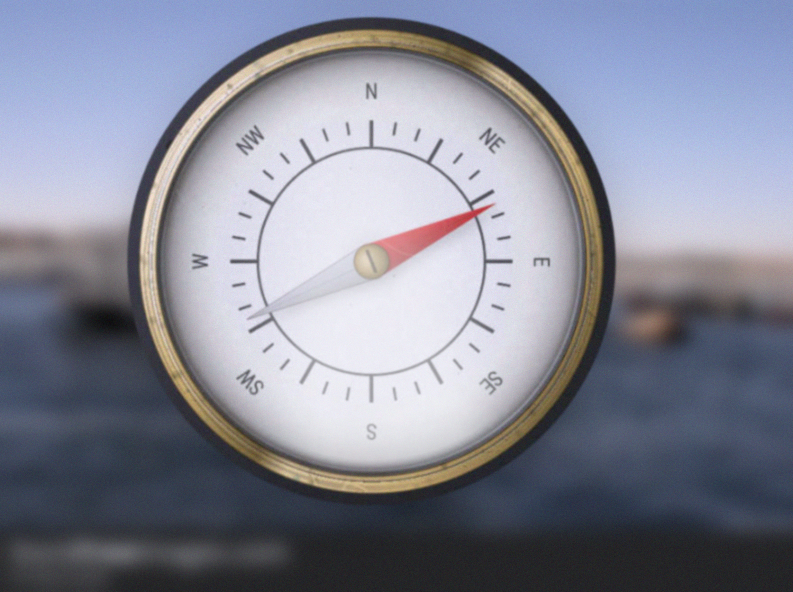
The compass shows 65 °
